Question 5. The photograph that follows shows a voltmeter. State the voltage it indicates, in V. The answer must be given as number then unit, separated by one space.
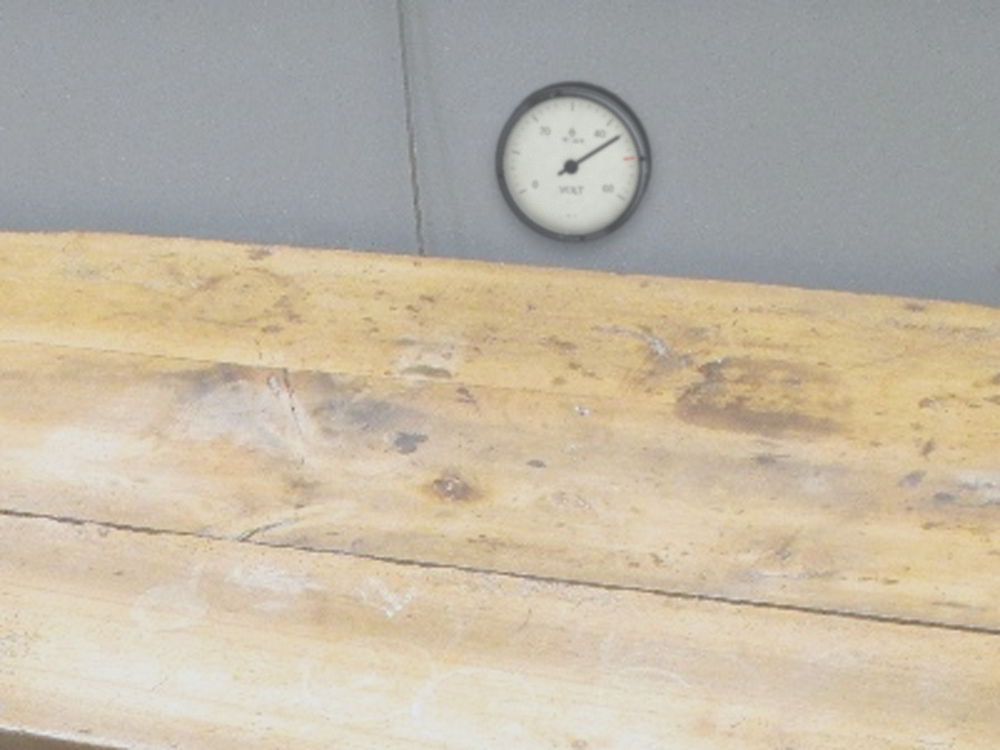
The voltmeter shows 44 V
